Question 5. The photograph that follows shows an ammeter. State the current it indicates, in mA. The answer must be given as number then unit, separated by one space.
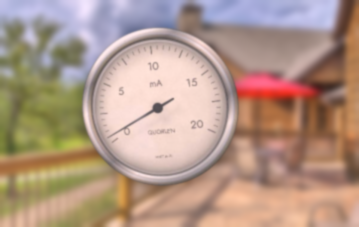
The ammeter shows 0.5 mA
